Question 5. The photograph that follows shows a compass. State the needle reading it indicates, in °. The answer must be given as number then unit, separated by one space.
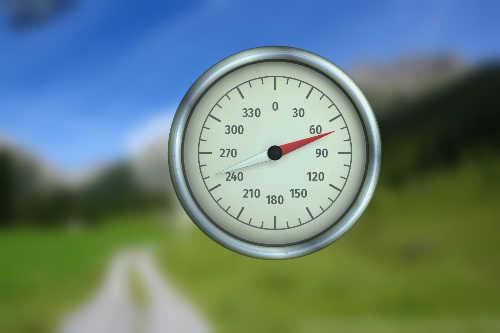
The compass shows 70 °
